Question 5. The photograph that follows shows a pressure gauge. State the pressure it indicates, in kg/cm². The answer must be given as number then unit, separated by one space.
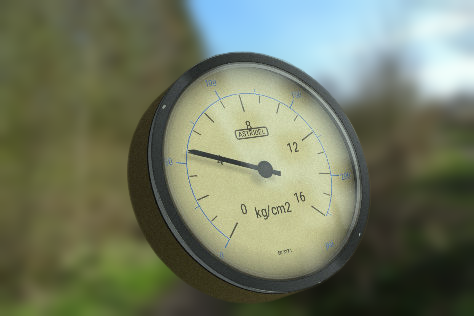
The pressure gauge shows 4 kg/cm²
